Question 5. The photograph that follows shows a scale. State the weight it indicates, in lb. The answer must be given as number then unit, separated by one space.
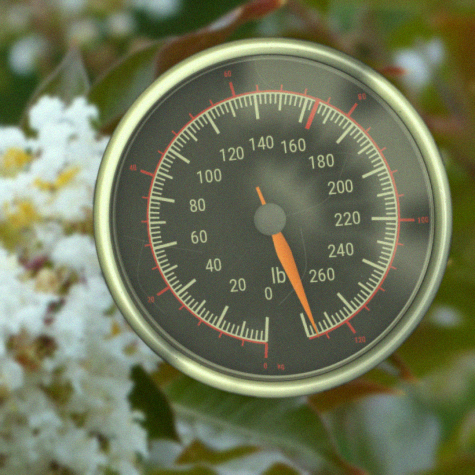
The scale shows 276 lb
